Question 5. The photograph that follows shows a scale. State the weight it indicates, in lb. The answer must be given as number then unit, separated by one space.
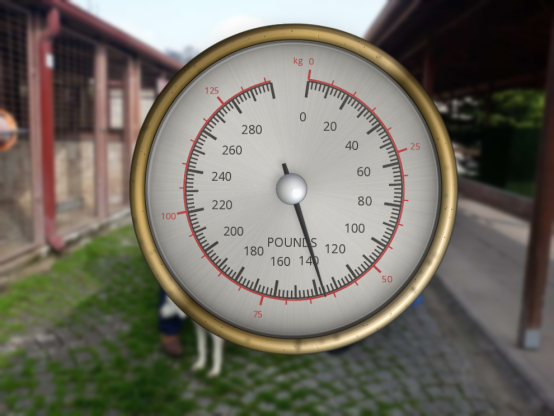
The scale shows 136 lb
